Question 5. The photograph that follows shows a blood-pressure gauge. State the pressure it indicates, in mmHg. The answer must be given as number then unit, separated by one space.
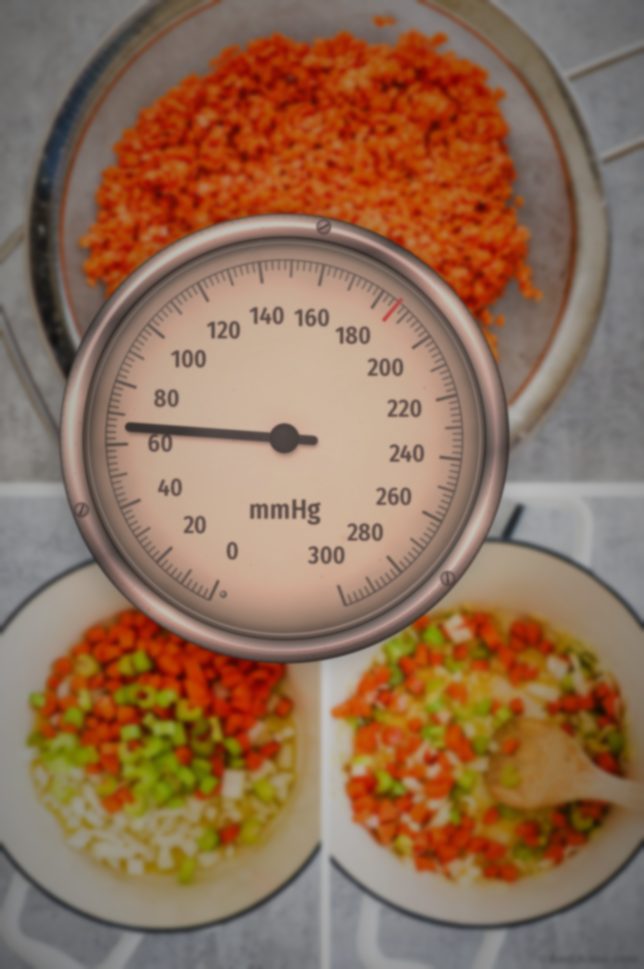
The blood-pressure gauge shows 66 mmHg
